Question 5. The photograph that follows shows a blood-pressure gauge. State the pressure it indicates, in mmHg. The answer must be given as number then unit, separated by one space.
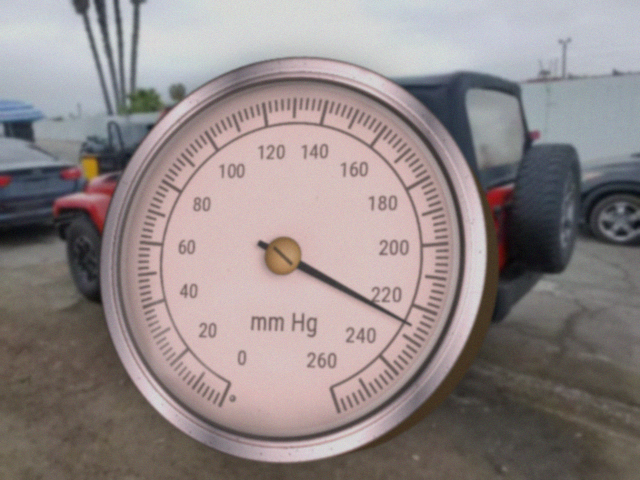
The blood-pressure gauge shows 226 mmHg
